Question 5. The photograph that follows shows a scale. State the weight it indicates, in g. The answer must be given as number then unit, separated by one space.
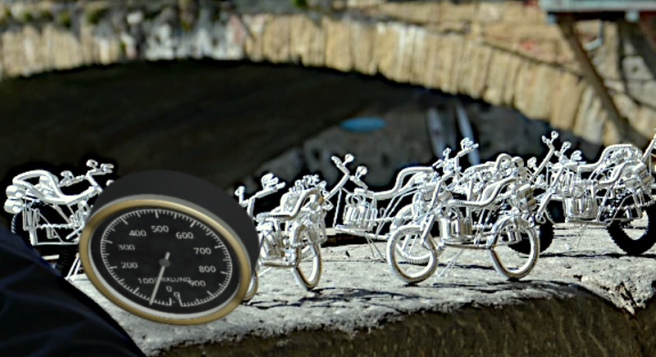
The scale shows 50 g
